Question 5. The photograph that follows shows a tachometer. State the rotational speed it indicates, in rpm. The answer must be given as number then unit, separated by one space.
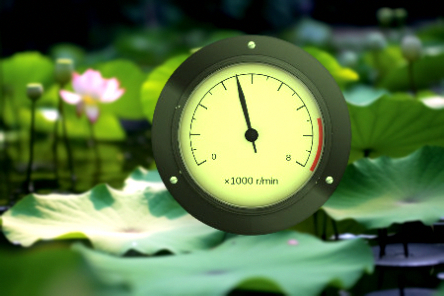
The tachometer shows 3500 rpm
